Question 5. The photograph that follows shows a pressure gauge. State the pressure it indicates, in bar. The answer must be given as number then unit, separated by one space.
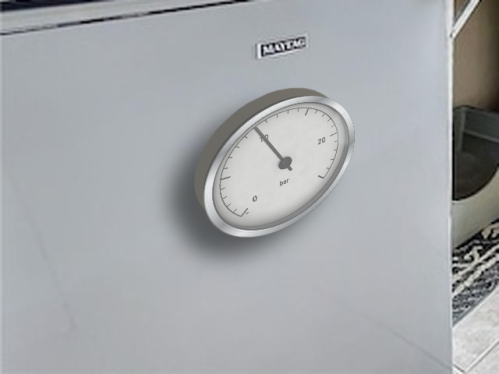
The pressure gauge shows 10 bar
